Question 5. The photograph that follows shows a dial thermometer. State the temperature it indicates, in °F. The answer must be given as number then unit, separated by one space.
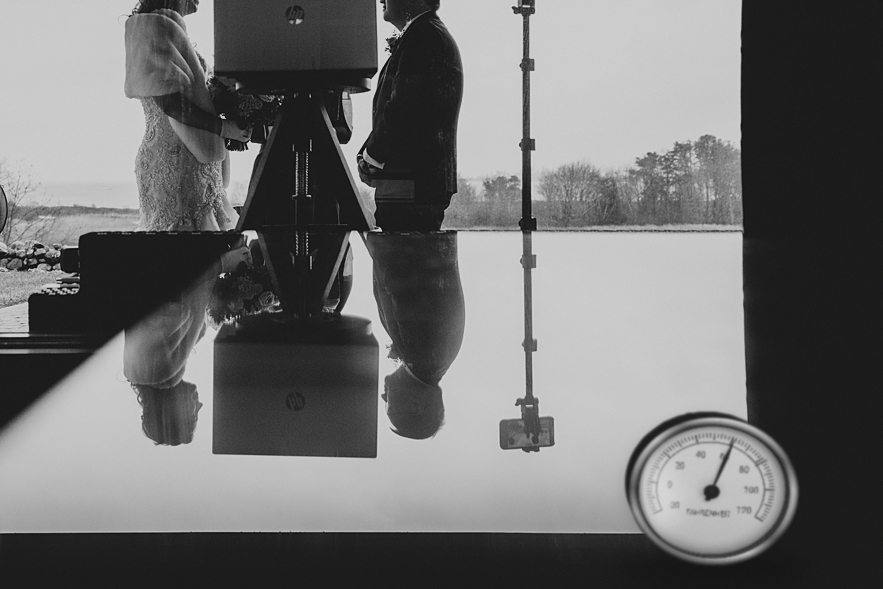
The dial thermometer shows 60 °F
